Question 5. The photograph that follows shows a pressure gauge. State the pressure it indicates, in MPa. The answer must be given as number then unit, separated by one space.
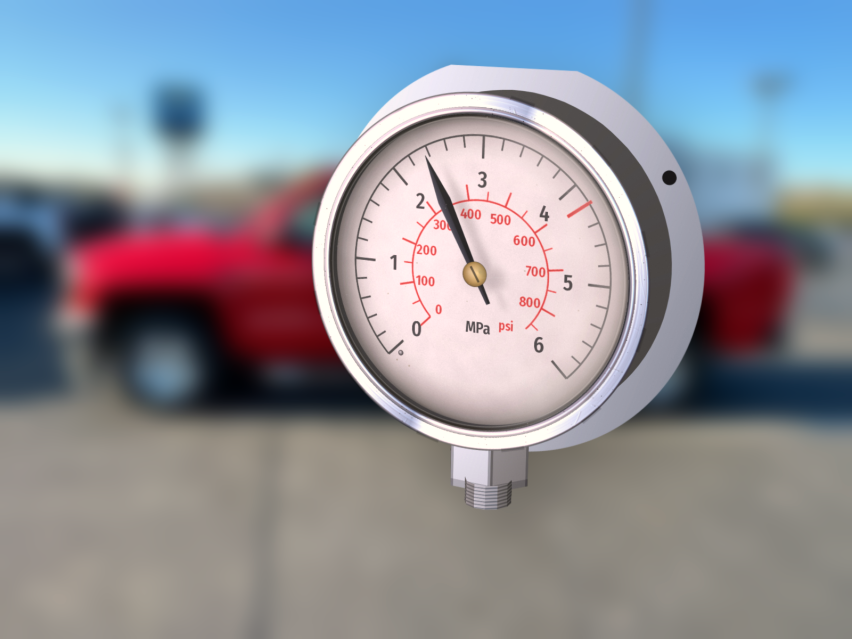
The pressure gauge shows 2.4 MPa
